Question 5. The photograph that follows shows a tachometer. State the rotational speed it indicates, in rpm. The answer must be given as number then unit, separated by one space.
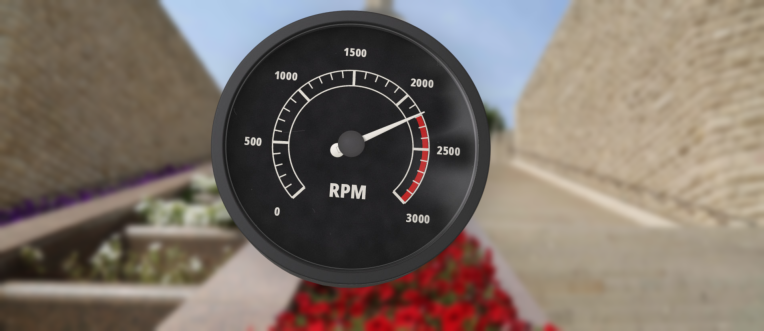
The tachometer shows 2200 rpm
